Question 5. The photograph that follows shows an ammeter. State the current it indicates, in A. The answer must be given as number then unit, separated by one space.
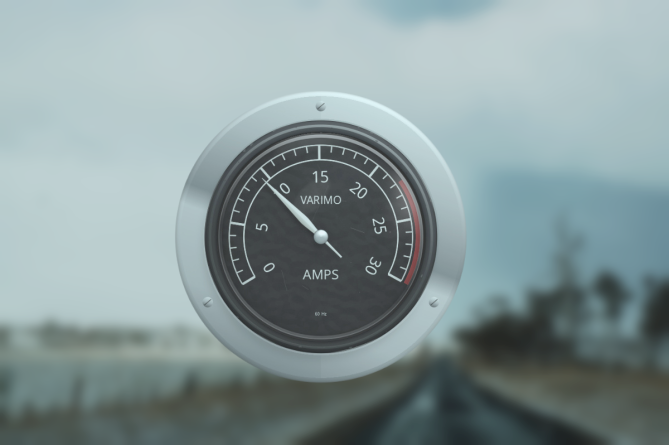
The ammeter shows 9.5 A
